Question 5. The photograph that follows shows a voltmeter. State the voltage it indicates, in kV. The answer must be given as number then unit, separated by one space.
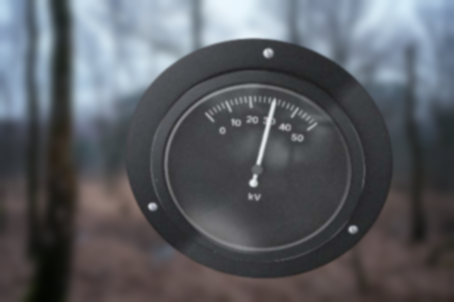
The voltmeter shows 30 kV
